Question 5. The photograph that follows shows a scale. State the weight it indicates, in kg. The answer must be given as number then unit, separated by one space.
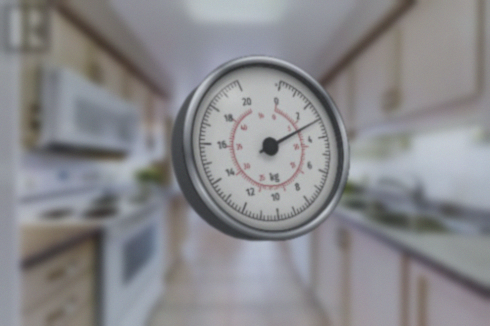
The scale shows 3 kg
